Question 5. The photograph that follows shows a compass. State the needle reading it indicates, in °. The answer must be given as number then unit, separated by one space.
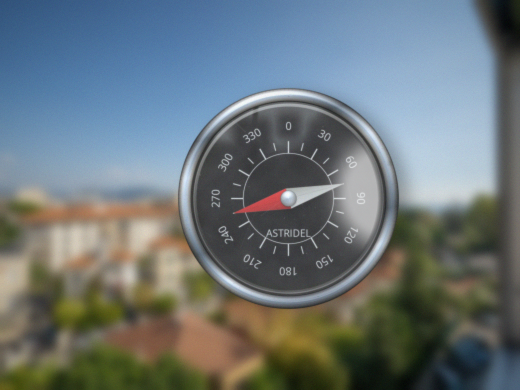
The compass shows 255 °
